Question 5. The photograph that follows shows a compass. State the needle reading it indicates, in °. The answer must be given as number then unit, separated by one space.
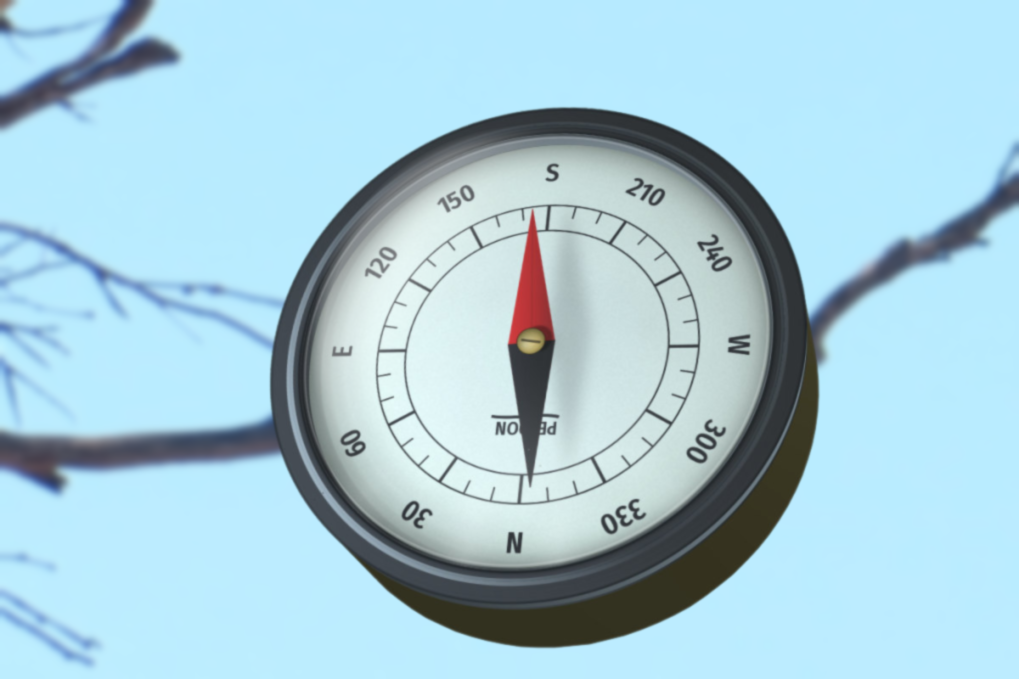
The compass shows 175 °
